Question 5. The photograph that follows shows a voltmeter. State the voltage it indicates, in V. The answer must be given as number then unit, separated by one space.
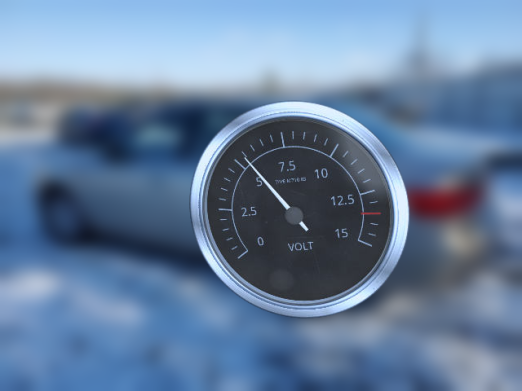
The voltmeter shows 5.5 V
